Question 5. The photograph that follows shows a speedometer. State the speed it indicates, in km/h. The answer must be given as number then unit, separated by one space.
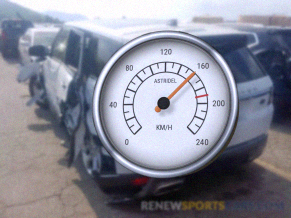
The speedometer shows 160 km/h
